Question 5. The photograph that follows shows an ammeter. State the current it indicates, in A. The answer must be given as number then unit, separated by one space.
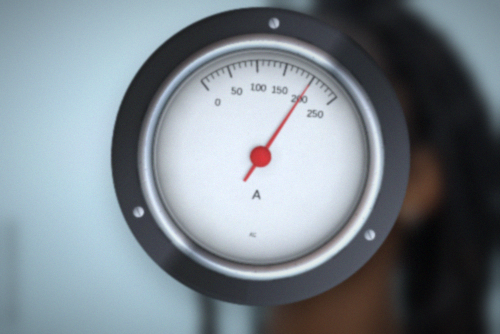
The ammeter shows 200 A
